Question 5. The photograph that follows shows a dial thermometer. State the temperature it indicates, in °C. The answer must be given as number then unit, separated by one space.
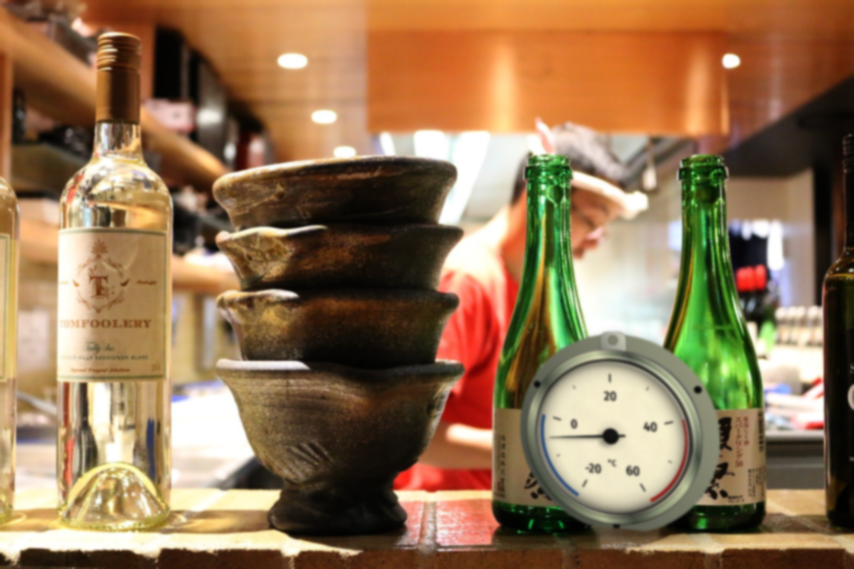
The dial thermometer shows -5 °C
